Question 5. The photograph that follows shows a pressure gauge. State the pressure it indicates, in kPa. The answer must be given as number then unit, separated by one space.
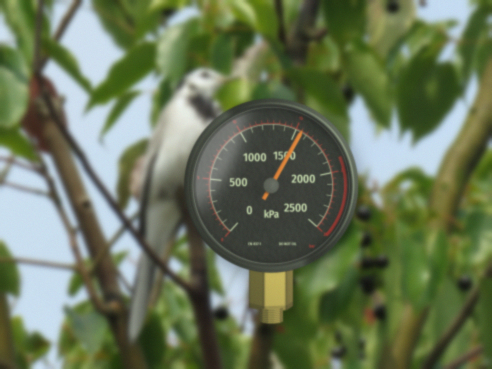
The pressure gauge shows 1550 kPa
